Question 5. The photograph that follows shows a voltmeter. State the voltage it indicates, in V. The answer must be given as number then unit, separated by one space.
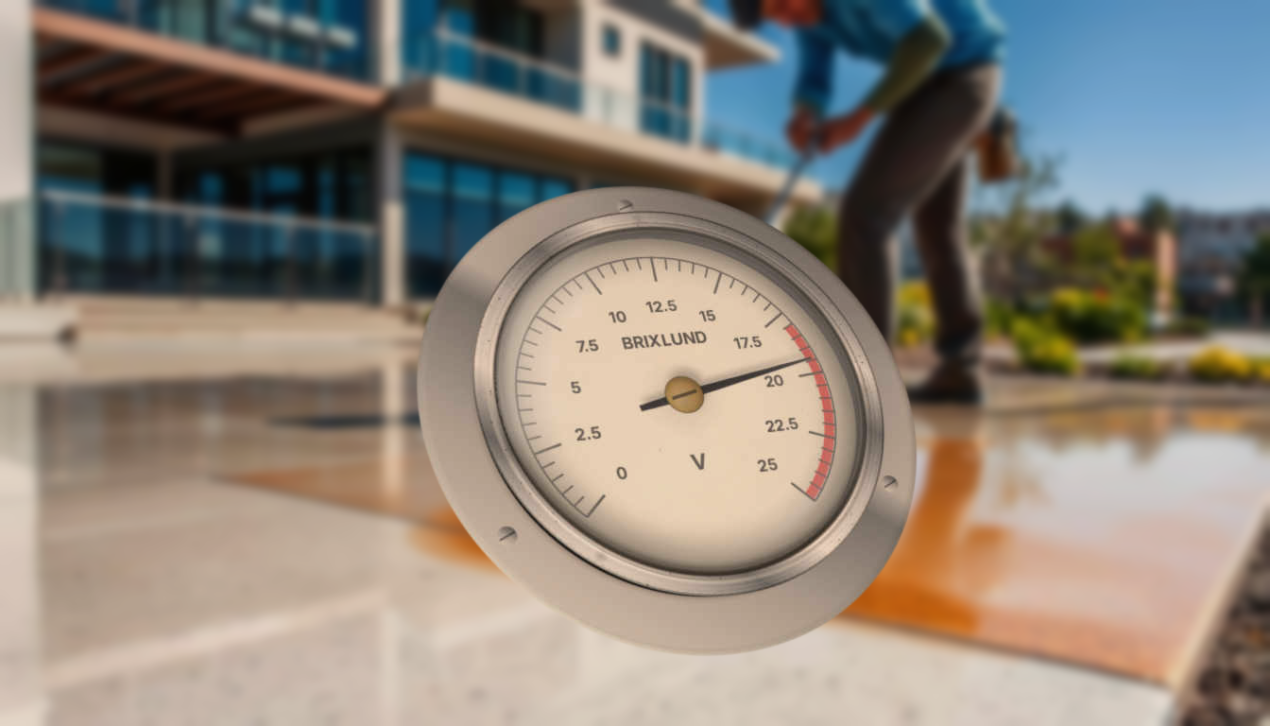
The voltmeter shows 19.5 V
